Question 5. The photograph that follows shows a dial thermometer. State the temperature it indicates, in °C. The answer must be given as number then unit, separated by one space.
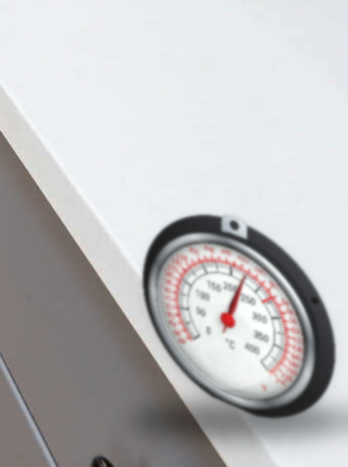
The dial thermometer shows 225 °C
